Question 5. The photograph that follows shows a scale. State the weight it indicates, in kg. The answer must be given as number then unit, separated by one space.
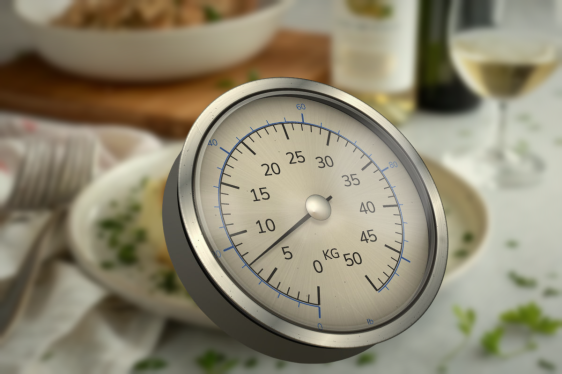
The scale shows 7 kg
